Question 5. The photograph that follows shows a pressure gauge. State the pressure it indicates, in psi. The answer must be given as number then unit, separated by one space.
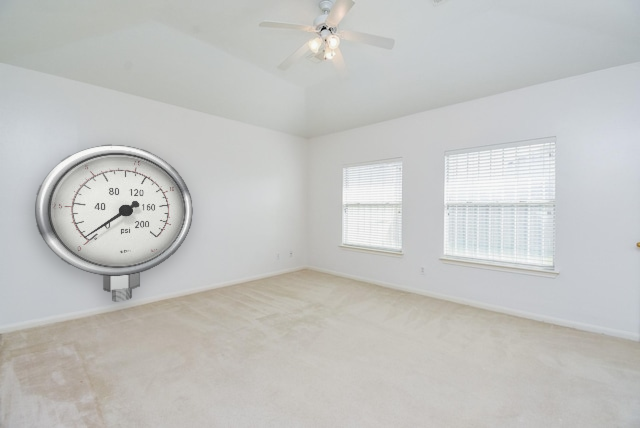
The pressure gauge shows 5 psi
